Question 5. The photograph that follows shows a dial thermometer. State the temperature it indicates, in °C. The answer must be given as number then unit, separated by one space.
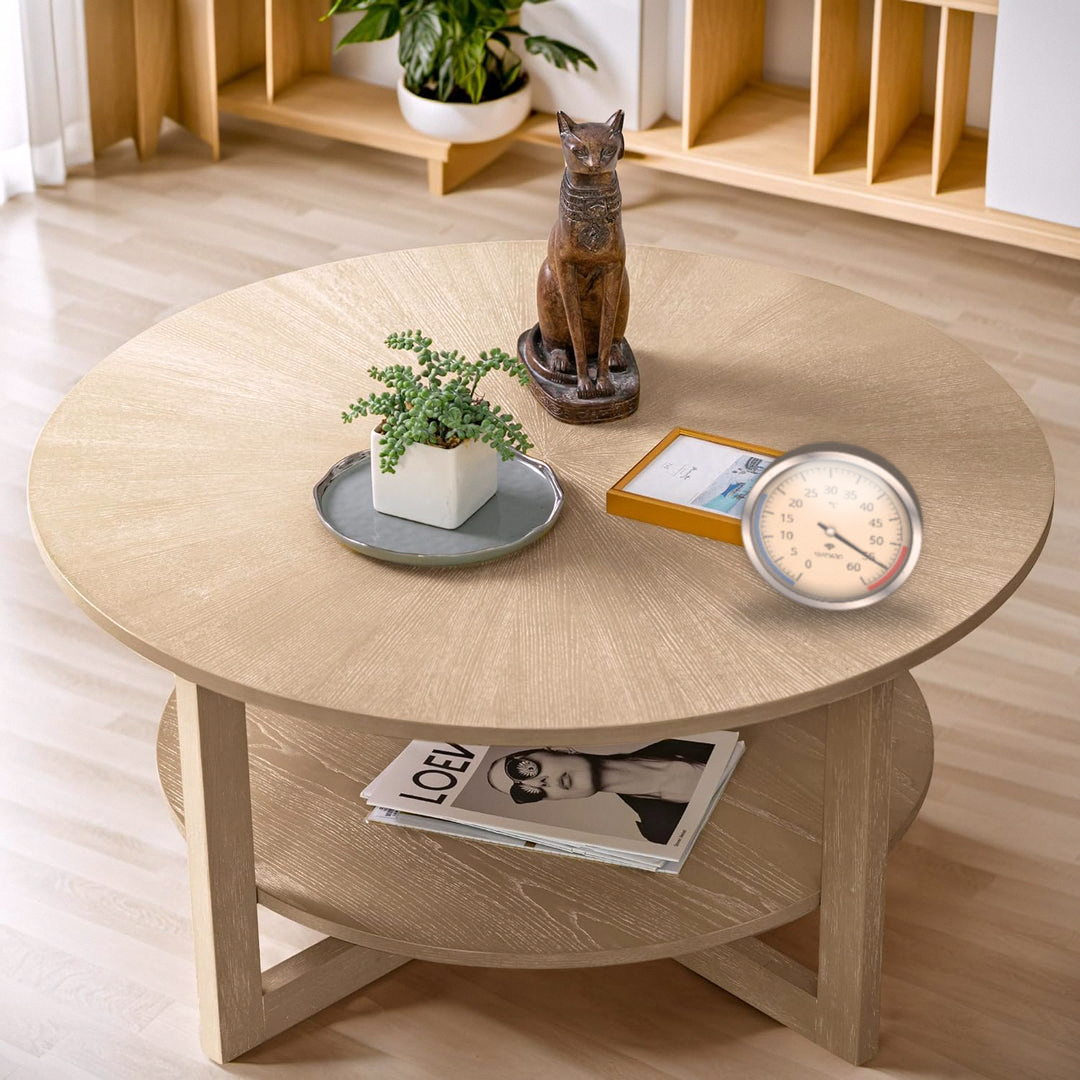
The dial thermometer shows 55 °C
